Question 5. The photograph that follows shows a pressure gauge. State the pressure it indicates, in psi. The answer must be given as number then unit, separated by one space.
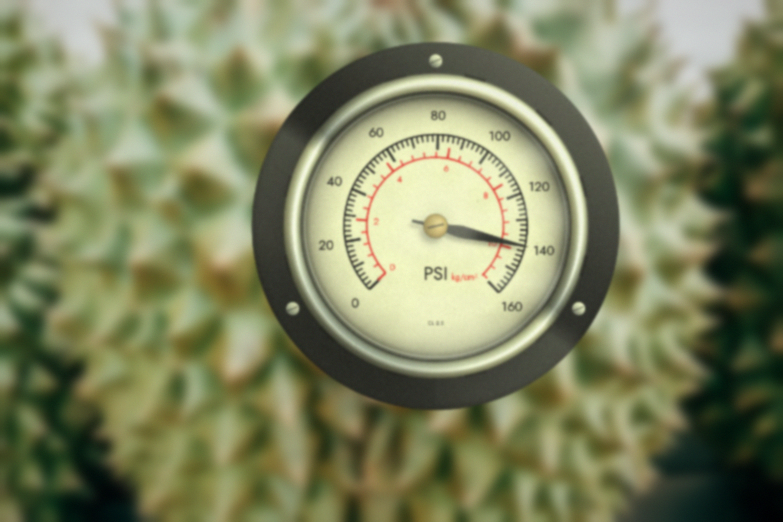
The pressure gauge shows 140 psi
